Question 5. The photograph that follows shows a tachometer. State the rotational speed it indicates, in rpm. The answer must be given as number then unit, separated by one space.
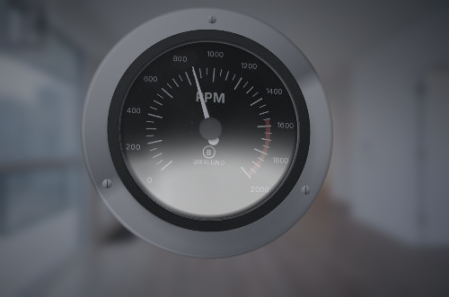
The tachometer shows 850 rpm
